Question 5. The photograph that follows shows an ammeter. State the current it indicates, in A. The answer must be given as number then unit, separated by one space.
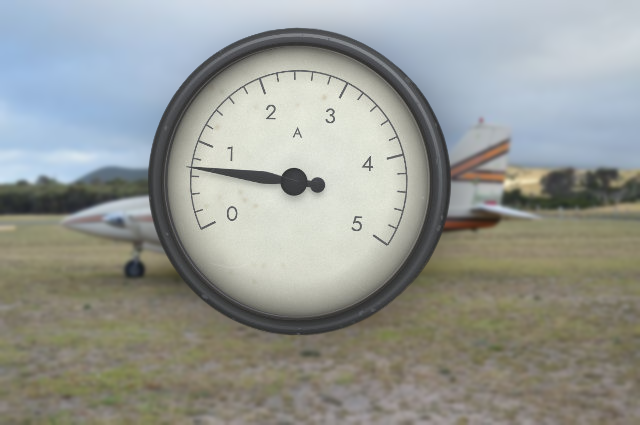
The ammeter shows 0.7 A
